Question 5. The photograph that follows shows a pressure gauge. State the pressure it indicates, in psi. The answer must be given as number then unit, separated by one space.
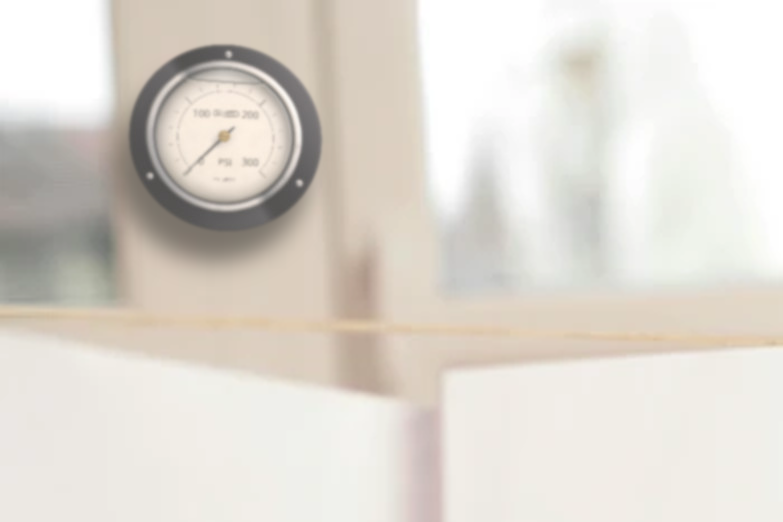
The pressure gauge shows 0 psi
